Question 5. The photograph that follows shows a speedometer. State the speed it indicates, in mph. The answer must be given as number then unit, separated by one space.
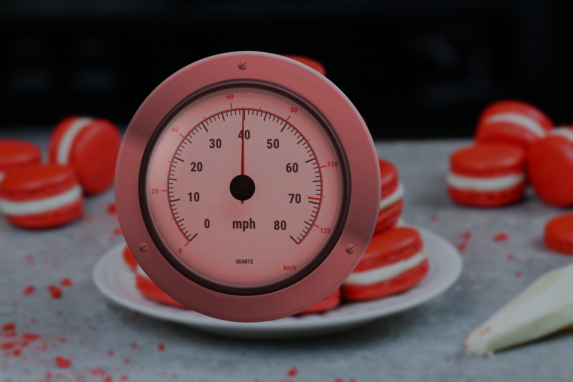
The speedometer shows 40 mph
